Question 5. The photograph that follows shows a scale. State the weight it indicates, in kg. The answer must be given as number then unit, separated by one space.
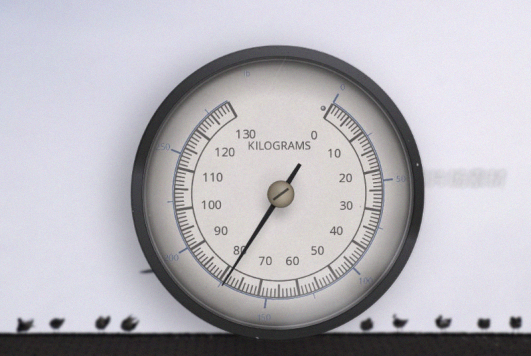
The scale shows 79 kg
